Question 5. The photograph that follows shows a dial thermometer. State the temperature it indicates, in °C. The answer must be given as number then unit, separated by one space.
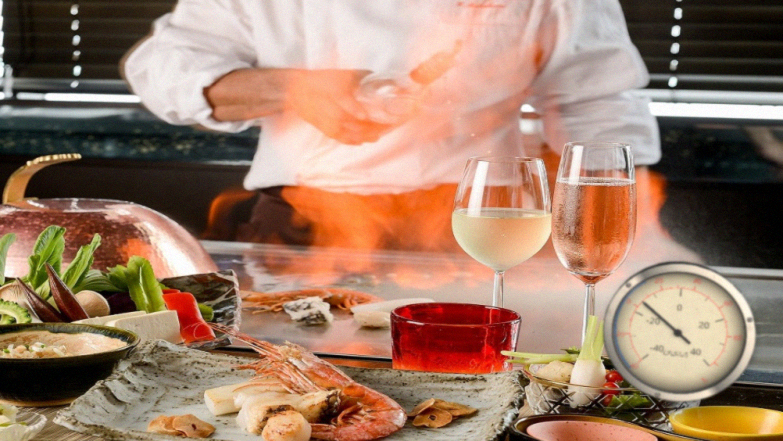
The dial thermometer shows -15 °C
